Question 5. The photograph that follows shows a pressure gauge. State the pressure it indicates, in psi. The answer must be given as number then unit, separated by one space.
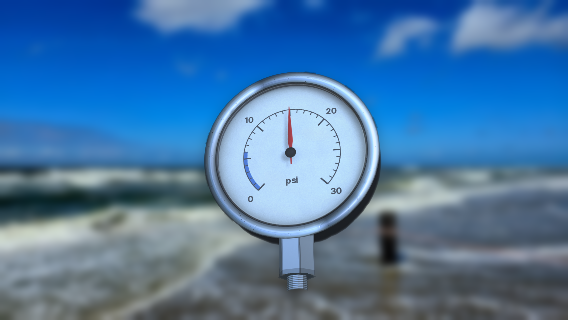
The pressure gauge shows 15 psi
